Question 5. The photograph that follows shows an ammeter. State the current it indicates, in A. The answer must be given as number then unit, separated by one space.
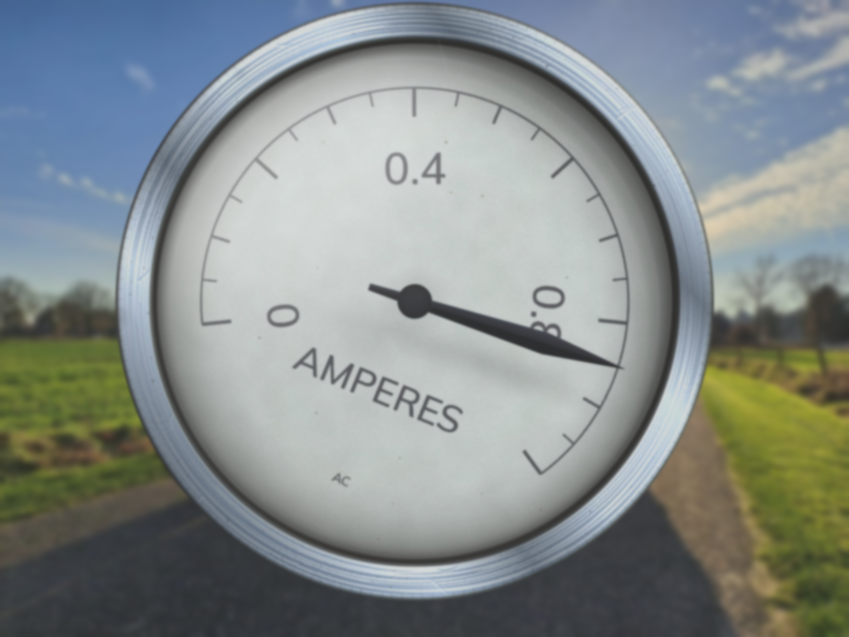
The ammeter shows 0.85 A
